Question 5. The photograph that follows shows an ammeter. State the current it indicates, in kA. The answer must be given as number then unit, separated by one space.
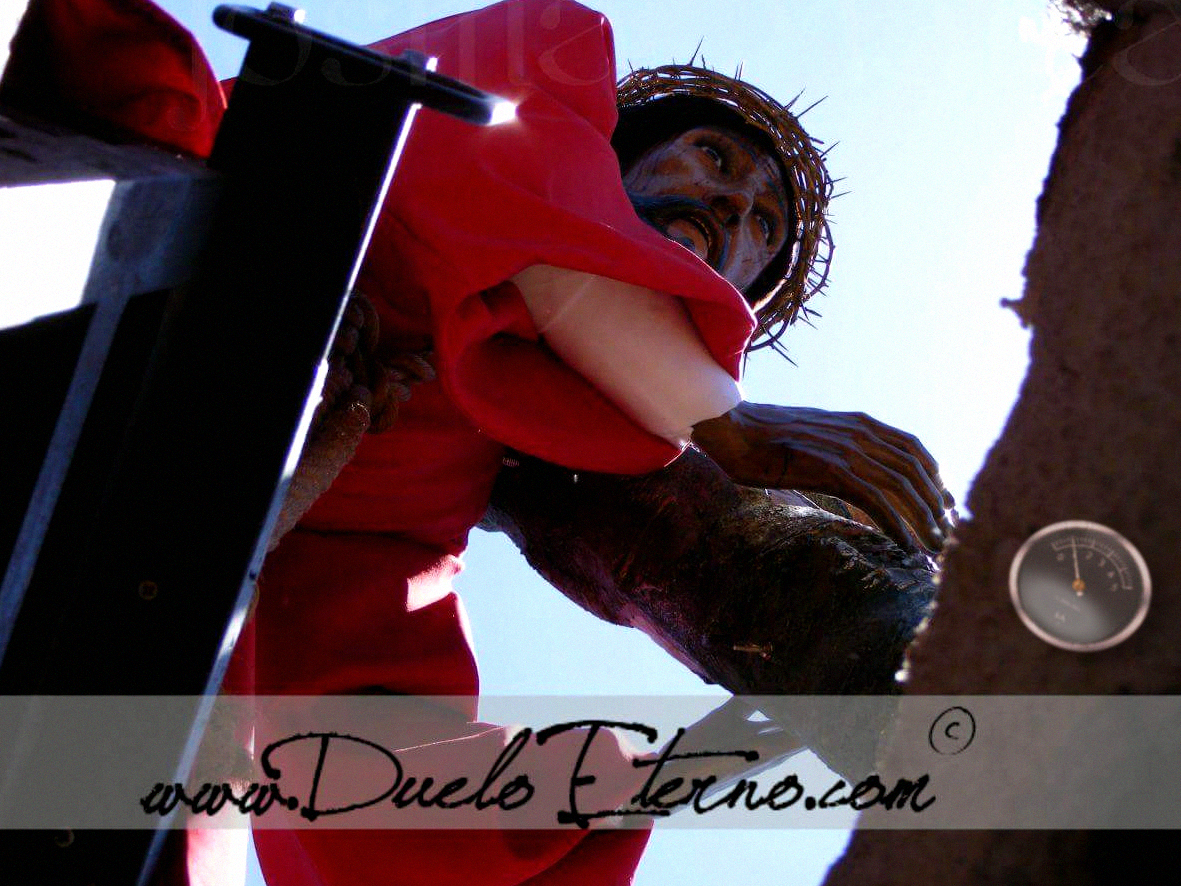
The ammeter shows 1 kA
